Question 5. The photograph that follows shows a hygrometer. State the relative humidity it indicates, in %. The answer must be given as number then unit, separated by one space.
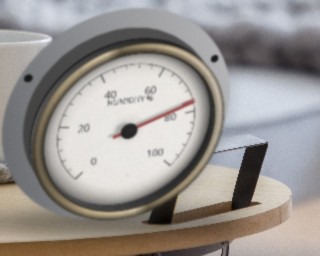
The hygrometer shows 76 %
